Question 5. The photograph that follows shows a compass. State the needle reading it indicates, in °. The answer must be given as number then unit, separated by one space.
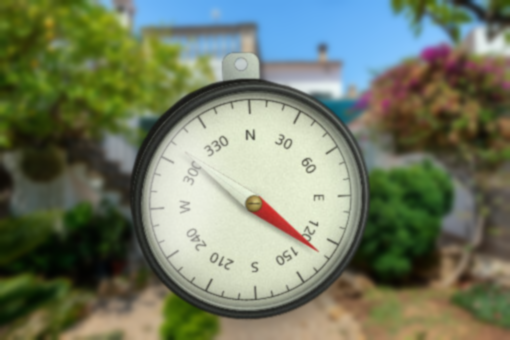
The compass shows 130 °
